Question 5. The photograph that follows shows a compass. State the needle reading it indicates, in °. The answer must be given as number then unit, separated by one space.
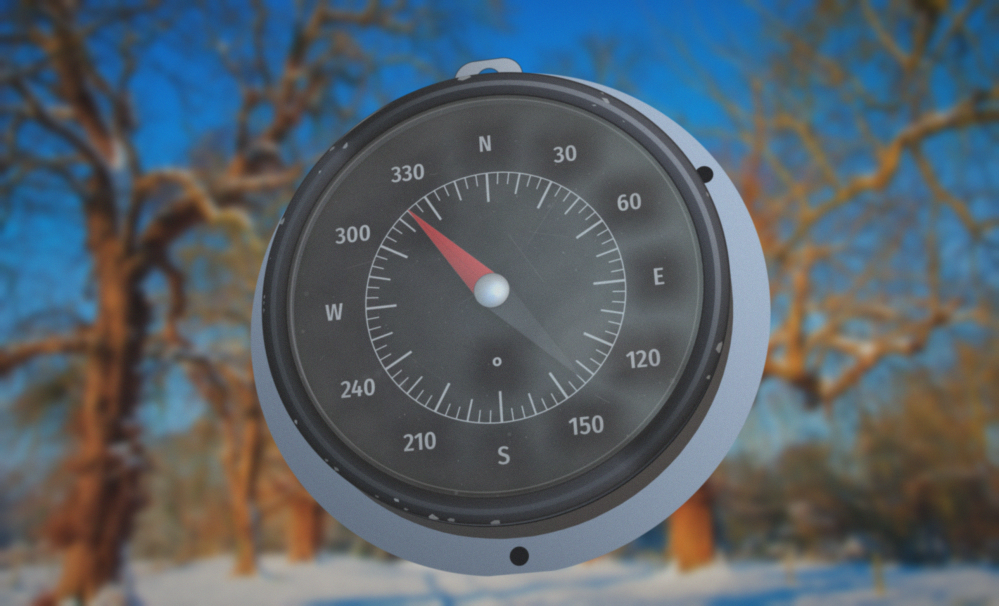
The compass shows 320 °
